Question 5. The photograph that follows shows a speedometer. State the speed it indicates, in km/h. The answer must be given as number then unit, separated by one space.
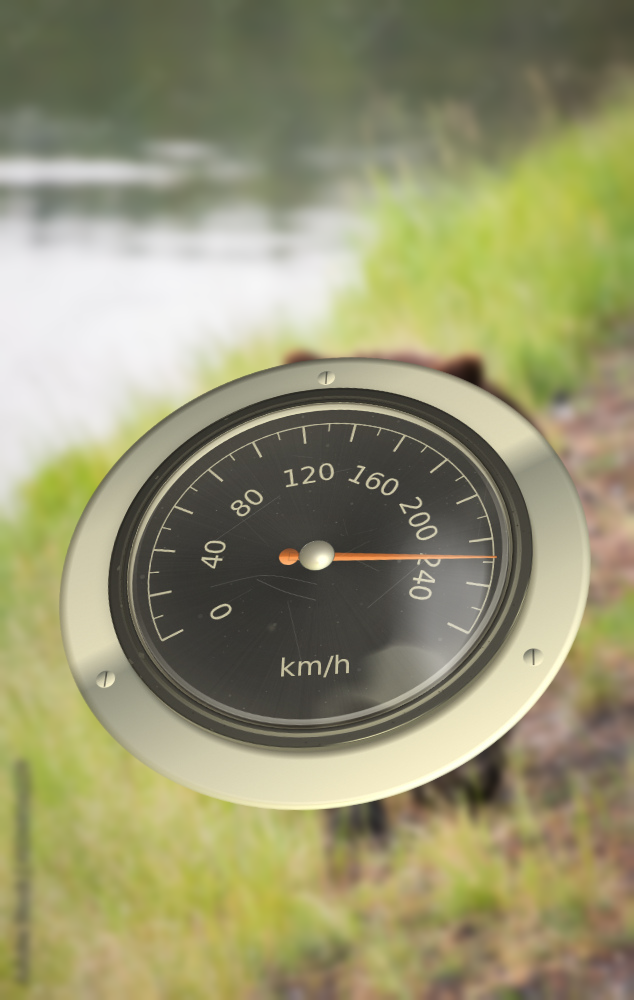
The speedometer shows 230 km/h
